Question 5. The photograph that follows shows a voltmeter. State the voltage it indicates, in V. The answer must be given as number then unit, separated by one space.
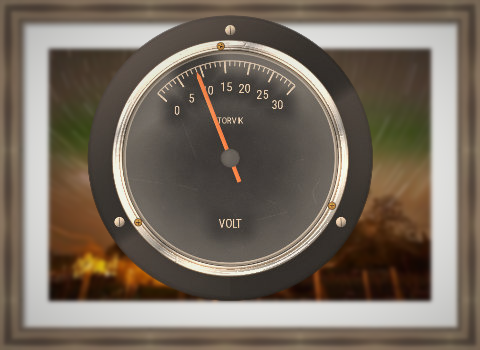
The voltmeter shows 9 V
